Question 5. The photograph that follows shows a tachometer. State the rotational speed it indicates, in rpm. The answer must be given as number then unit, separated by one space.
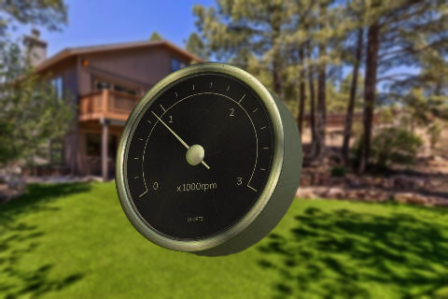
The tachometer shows 900 rpm
